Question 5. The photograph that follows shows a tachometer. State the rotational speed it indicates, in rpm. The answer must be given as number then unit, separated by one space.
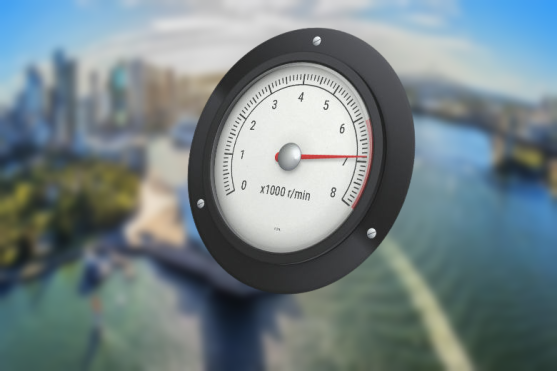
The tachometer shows 6900 rpm
